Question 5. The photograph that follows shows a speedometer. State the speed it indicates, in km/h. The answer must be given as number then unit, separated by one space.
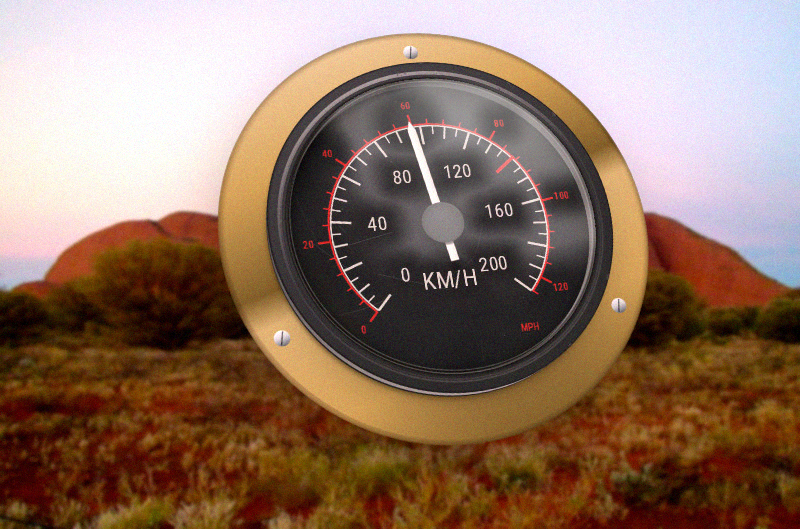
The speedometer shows 95 km/h
